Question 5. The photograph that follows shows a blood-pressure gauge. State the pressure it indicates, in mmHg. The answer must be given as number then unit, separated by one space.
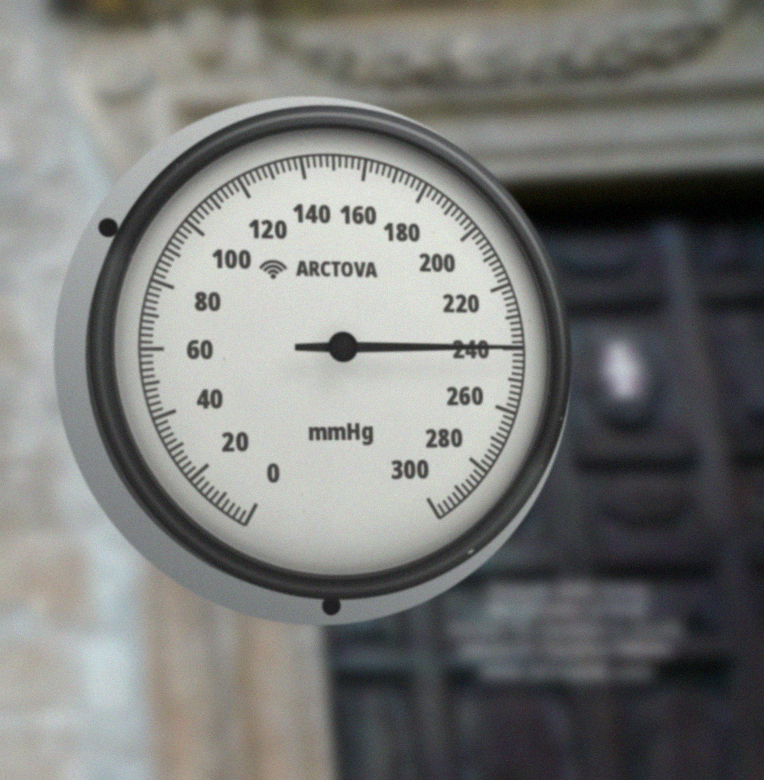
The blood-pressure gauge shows 240 mmHg
